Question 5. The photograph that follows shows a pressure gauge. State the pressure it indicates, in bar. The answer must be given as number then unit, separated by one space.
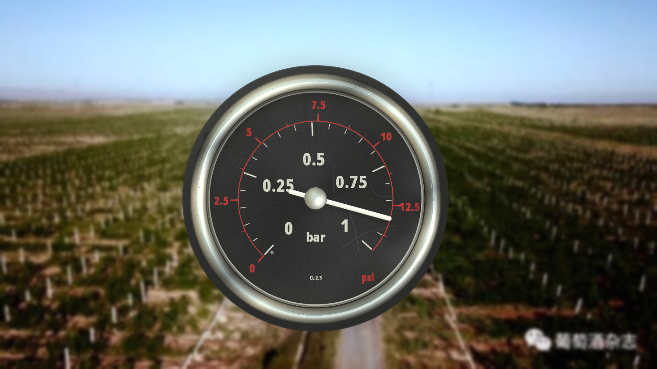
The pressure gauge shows 0.9 bar
